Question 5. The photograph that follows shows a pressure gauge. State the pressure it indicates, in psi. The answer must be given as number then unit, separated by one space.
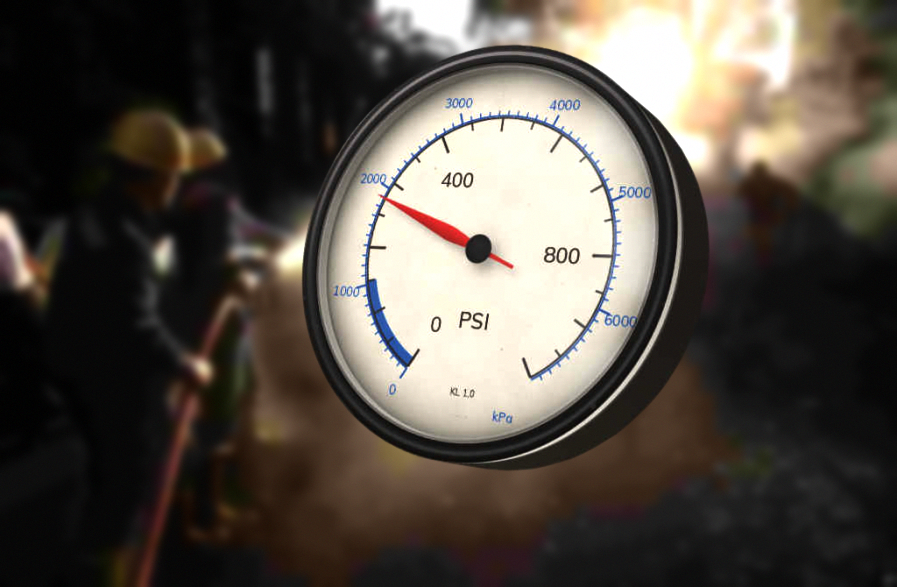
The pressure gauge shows 275 psi
